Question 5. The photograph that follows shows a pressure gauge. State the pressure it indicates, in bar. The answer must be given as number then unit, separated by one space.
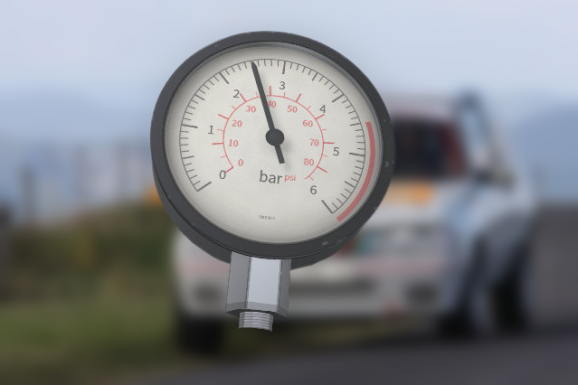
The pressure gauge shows 2.5 bar
